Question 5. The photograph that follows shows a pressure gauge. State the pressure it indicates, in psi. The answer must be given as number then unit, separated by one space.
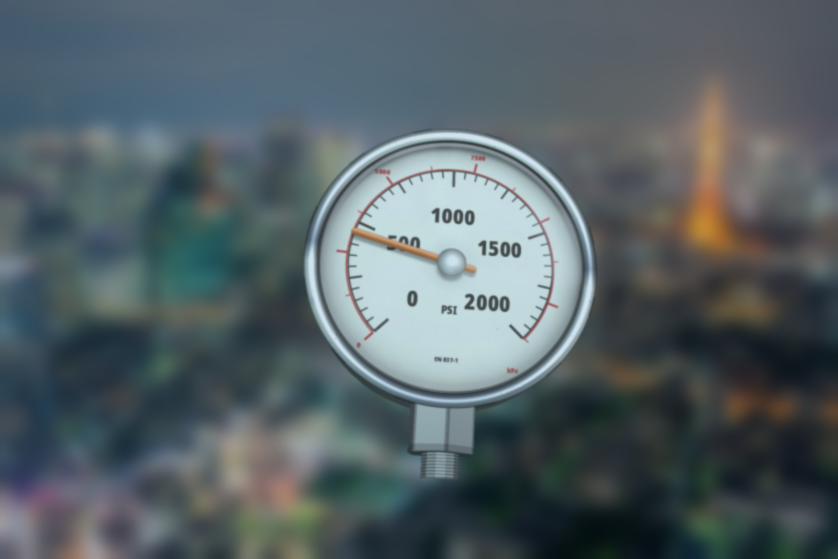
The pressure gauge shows 450 psi
